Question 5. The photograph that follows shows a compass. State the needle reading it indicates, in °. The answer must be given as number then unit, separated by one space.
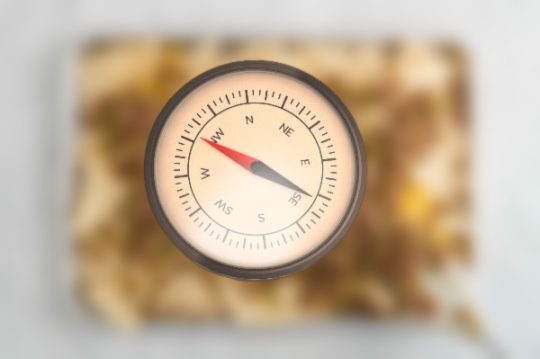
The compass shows 305 °
